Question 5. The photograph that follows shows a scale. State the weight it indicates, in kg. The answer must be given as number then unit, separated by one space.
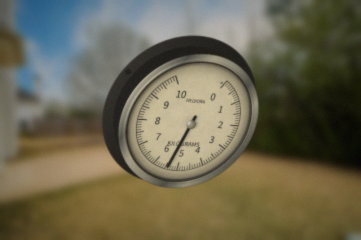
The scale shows 5.5 kg
